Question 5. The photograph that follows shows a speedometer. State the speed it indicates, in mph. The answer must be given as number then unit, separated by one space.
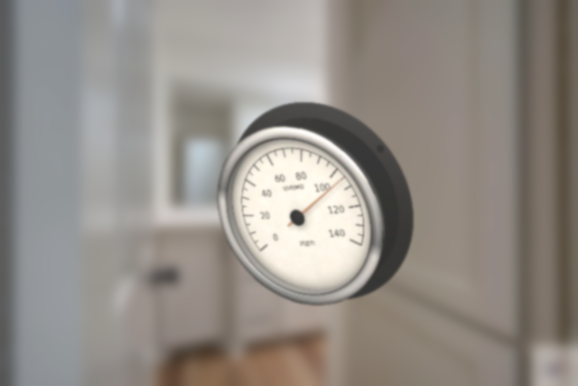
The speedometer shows 105 mph
